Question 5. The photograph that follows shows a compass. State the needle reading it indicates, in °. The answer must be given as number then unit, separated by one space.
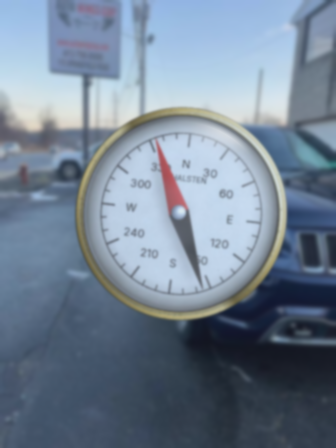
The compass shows 335 °
